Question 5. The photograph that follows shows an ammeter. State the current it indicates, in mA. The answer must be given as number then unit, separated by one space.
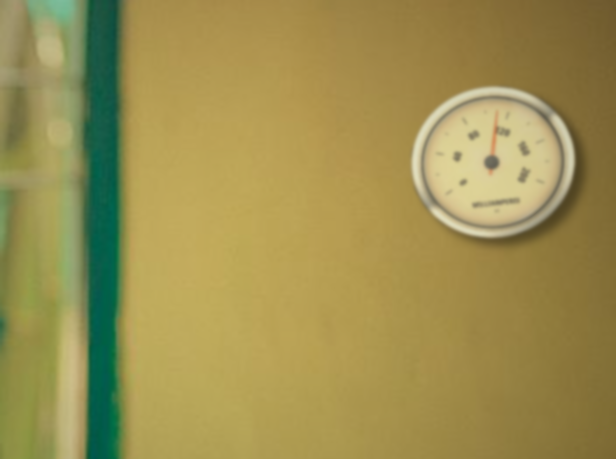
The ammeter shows 110 mA
